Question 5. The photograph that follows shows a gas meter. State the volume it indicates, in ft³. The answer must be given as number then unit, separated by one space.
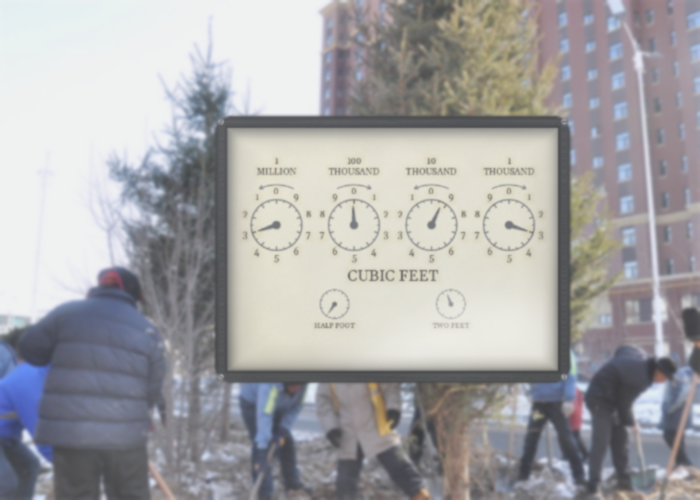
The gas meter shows 299300 ft³
